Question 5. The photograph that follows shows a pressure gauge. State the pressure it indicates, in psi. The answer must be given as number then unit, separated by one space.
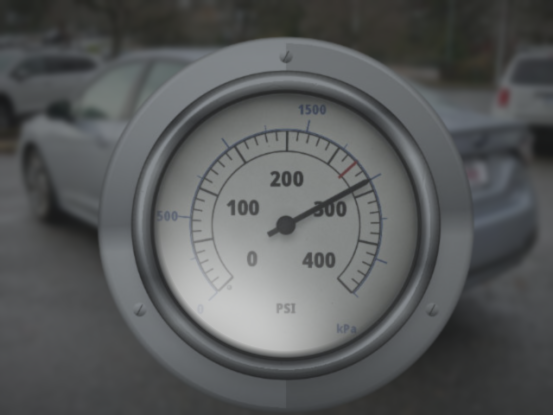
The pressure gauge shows 290 psi
